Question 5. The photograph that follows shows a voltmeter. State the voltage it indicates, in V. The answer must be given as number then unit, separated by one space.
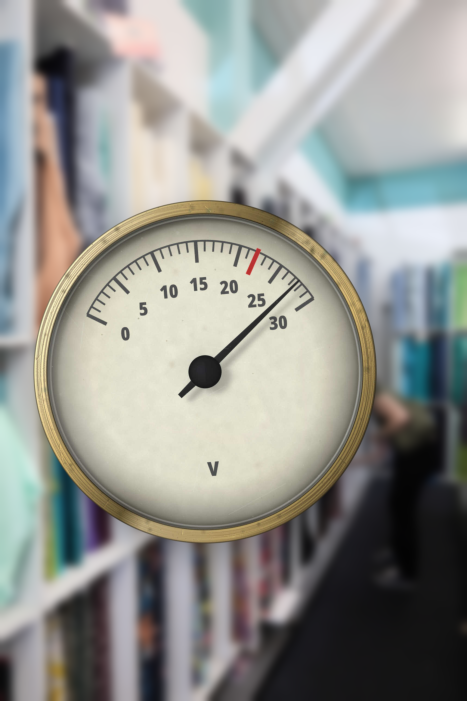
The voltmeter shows 27.5 V
